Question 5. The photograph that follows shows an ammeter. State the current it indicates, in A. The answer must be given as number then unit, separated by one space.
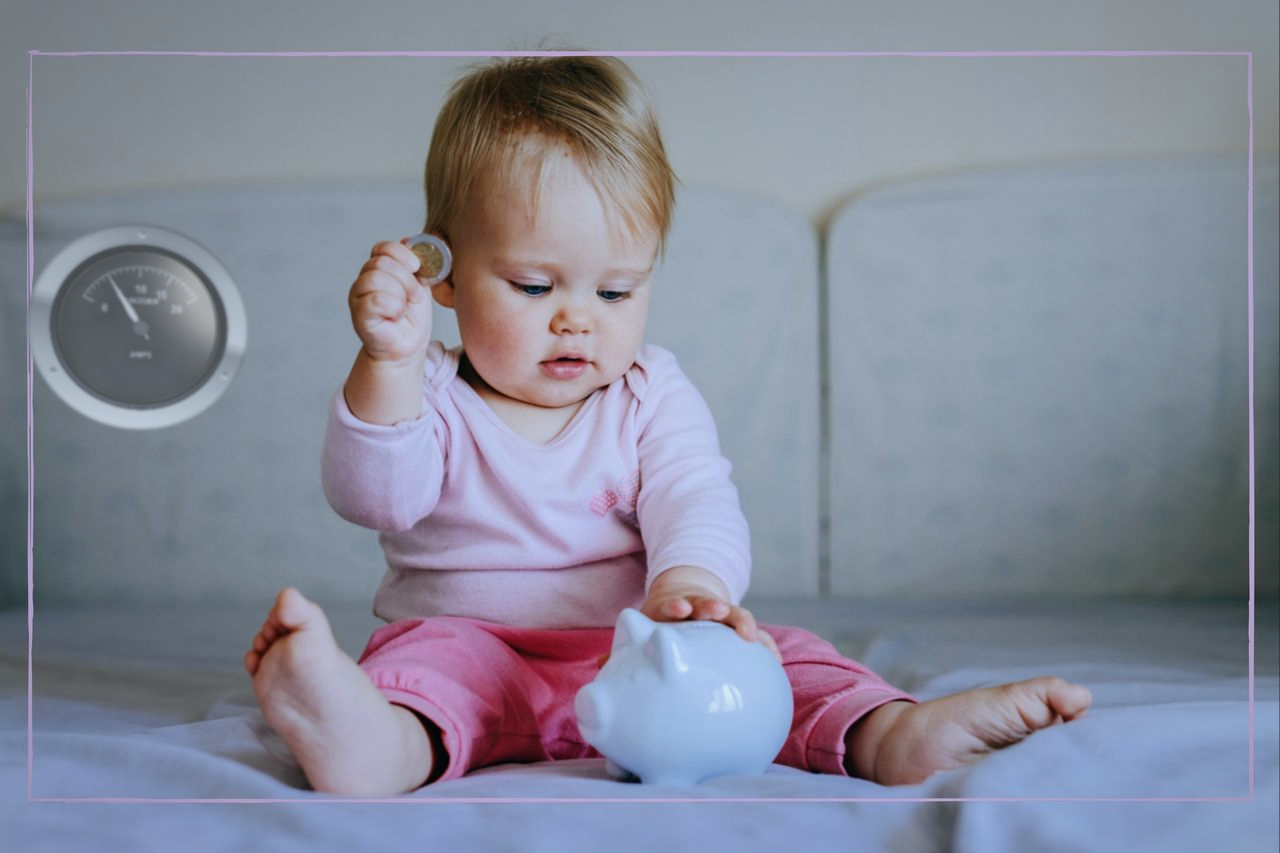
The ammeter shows 5 A
